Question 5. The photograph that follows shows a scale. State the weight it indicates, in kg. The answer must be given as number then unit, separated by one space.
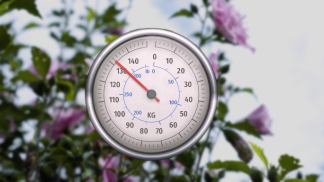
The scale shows 132 kg
